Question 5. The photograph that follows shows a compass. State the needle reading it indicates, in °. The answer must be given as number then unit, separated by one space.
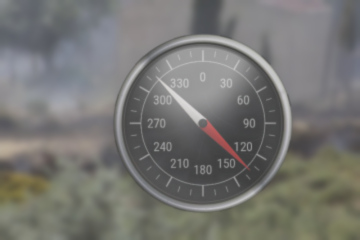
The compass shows 135 °
